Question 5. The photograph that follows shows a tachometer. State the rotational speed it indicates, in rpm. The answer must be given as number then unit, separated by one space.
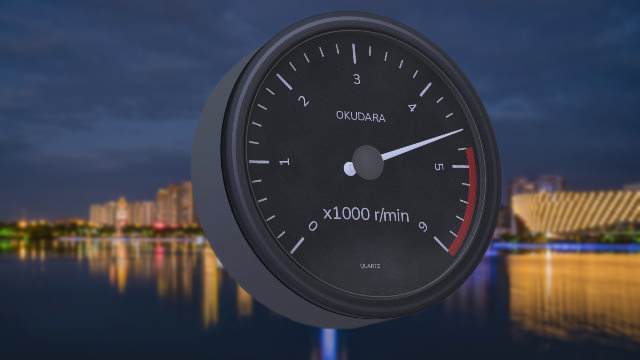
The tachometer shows 4600 rpm
